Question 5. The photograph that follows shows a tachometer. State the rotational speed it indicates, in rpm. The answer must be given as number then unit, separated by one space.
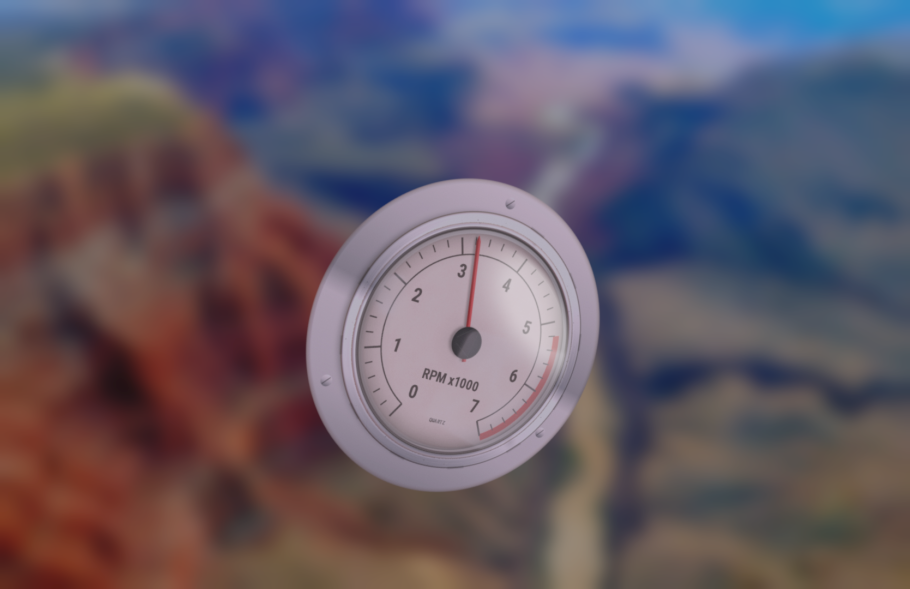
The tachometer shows 3200 rpm
